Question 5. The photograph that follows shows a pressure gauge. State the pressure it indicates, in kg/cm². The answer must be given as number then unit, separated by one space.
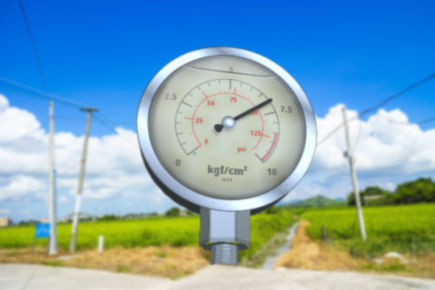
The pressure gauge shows 7 kg/cm²
